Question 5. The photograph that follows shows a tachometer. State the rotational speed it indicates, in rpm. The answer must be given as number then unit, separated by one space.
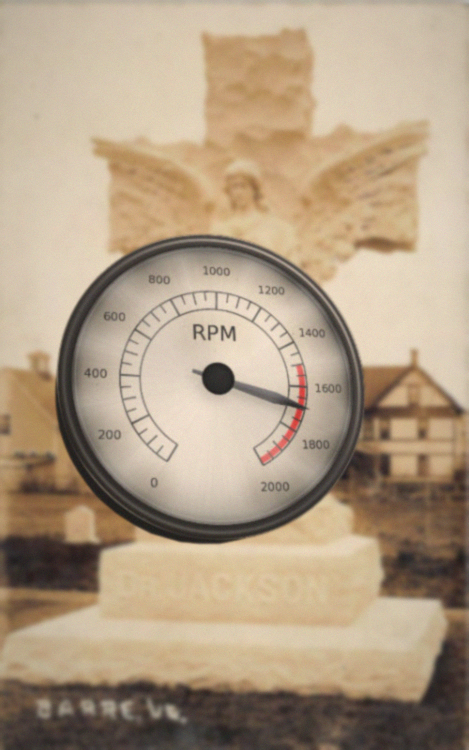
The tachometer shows 1700 rpm
